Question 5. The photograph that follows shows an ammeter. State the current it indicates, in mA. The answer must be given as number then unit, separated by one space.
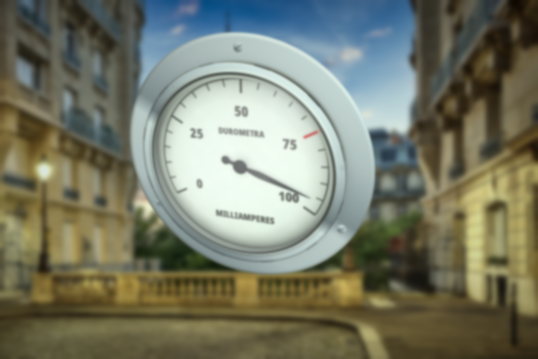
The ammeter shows 95 mA
